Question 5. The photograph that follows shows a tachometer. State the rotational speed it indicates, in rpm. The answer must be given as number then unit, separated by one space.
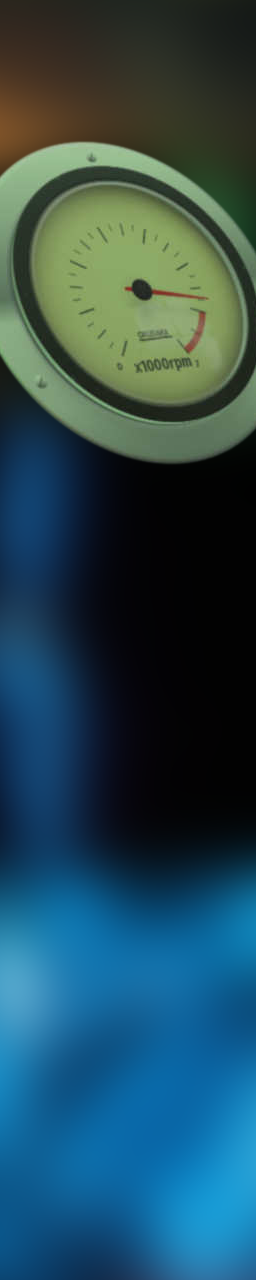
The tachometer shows 5750 rpm
